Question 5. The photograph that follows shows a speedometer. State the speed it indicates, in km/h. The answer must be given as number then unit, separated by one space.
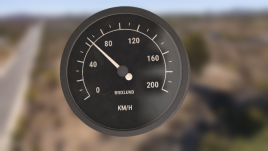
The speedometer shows 65 km/h
